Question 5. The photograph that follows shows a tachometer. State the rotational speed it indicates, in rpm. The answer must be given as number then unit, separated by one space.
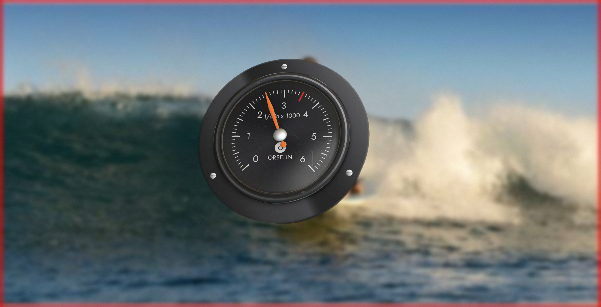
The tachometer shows 2500 rpm
